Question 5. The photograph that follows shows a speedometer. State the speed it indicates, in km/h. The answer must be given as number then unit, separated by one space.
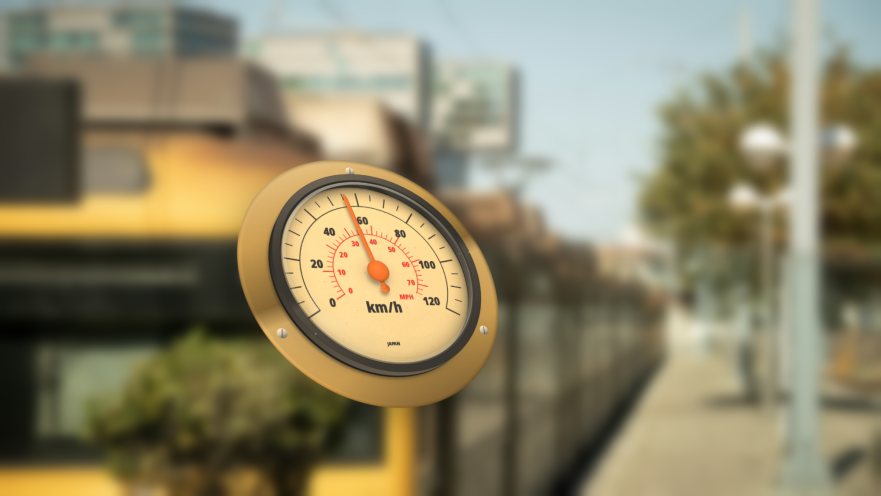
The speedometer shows 55 km/h
